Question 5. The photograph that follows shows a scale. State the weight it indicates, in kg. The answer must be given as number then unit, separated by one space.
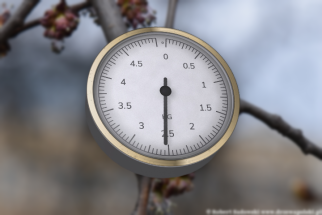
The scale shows 2.55 kg
